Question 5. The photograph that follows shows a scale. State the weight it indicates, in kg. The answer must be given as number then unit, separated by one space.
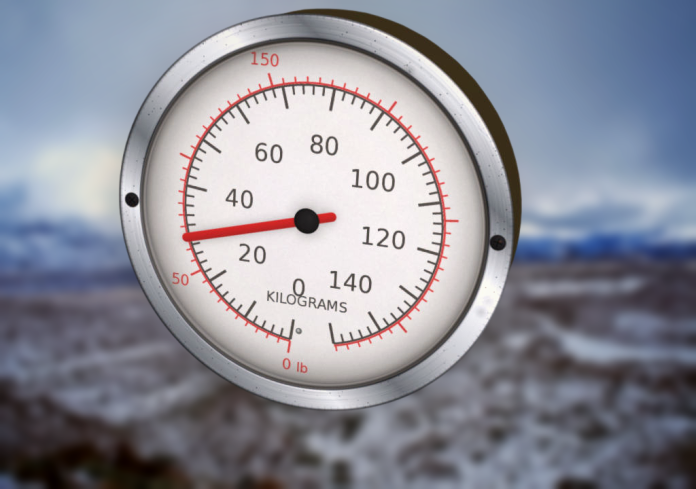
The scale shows 30 kg
